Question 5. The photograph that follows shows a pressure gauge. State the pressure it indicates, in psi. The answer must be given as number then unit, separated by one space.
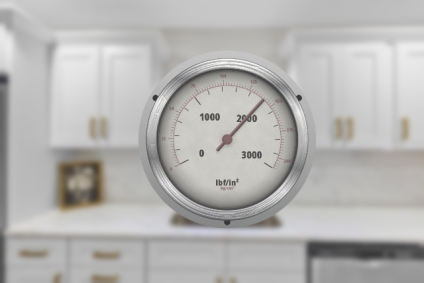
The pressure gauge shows 2000 psi
